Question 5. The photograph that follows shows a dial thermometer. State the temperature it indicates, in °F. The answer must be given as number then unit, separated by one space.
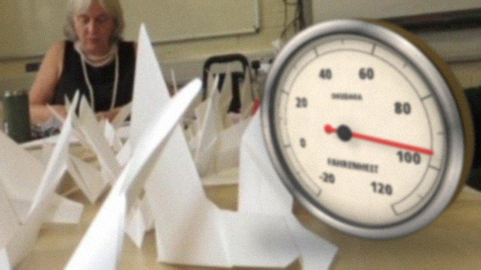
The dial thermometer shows 95 °F
